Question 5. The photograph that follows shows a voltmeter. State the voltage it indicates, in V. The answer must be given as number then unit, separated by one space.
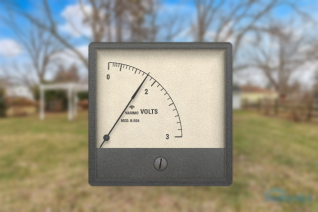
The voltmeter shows 1.8 V
